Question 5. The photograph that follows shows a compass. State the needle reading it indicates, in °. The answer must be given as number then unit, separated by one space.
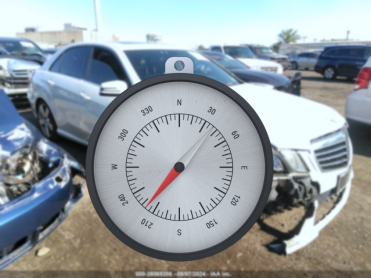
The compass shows 220 °
